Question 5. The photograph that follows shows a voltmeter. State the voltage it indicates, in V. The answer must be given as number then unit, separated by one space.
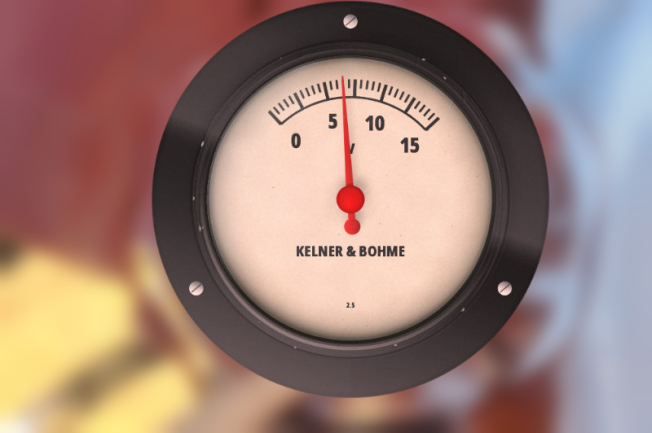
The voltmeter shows 6.5 V
